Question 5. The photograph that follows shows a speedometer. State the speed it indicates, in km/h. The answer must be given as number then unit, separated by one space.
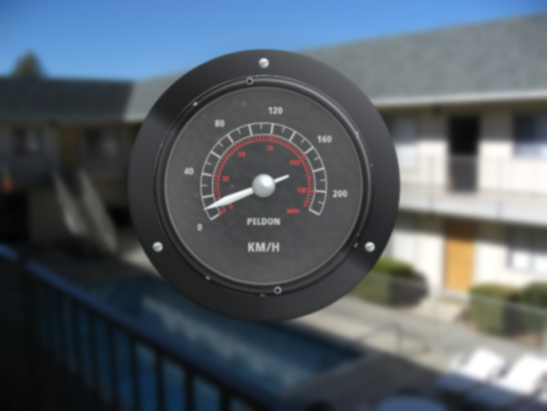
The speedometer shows 10 km/h
